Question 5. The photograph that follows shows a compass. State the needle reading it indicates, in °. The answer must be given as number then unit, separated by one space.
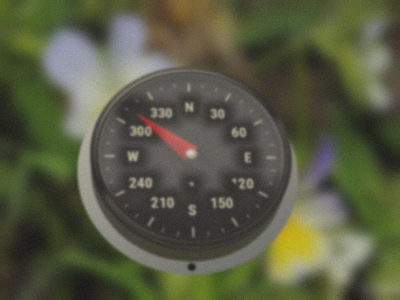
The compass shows 310 °
